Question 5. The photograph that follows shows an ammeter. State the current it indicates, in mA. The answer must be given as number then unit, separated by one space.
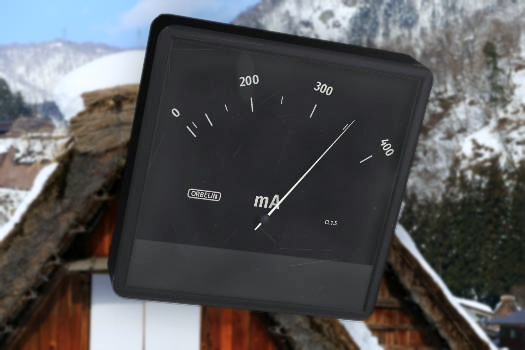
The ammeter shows 350 mA
